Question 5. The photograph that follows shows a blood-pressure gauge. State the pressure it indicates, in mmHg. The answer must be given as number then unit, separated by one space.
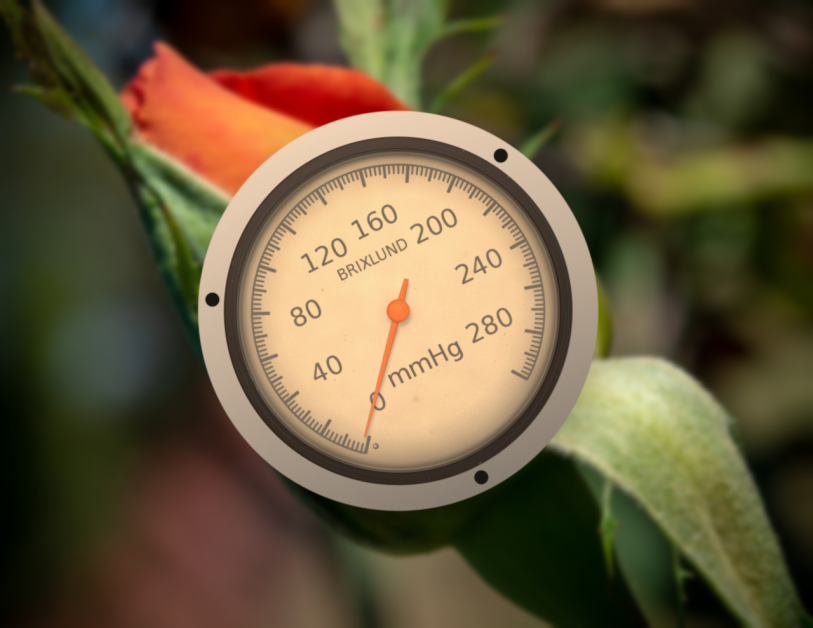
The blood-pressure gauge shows 2 mmHg
